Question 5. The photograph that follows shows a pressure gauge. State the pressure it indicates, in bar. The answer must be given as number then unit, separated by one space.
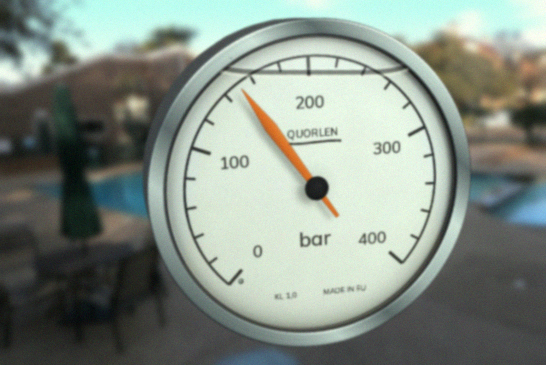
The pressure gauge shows 150 bar
